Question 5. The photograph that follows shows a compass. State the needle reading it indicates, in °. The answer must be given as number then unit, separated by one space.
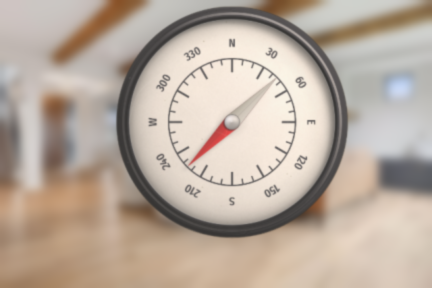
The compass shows 225 °
